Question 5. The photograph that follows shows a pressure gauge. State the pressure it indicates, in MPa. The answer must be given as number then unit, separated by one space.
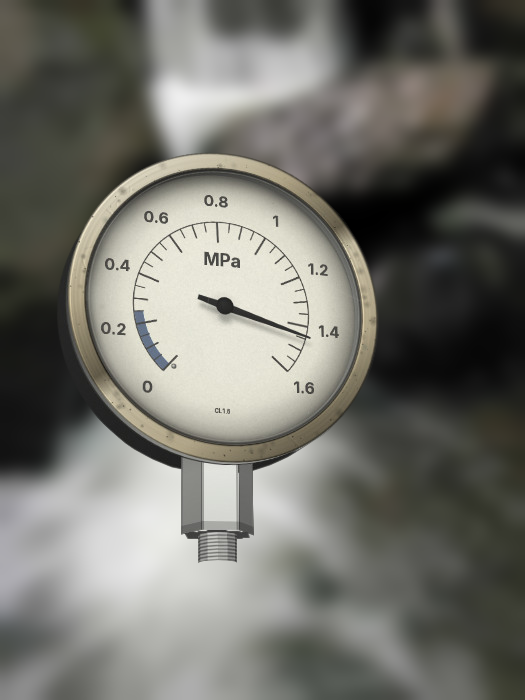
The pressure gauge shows 1.45 MPa
